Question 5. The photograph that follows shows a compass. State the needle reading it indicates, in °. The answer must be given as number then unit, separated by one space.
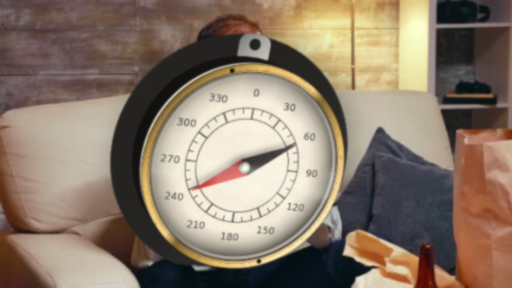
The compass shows 240 °
